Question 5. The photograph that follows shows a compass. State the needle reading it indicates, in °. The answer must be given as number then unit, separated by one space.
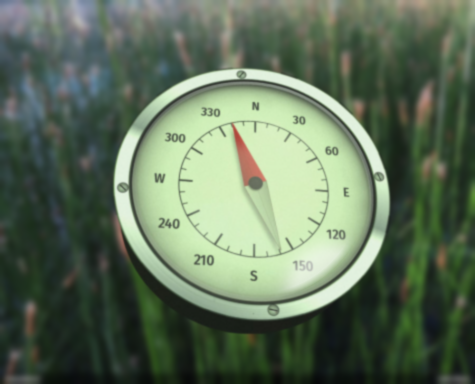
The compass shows 340 °
